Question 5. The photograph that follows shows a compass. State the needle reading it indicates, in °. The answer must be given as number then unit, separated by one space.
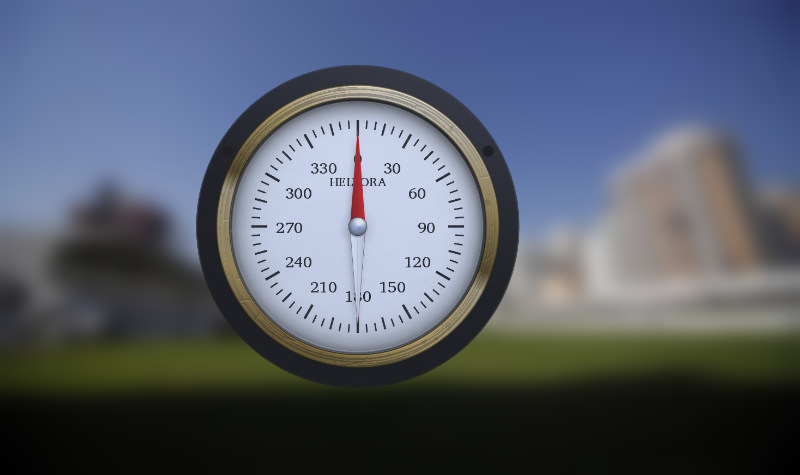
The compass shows 0 °
